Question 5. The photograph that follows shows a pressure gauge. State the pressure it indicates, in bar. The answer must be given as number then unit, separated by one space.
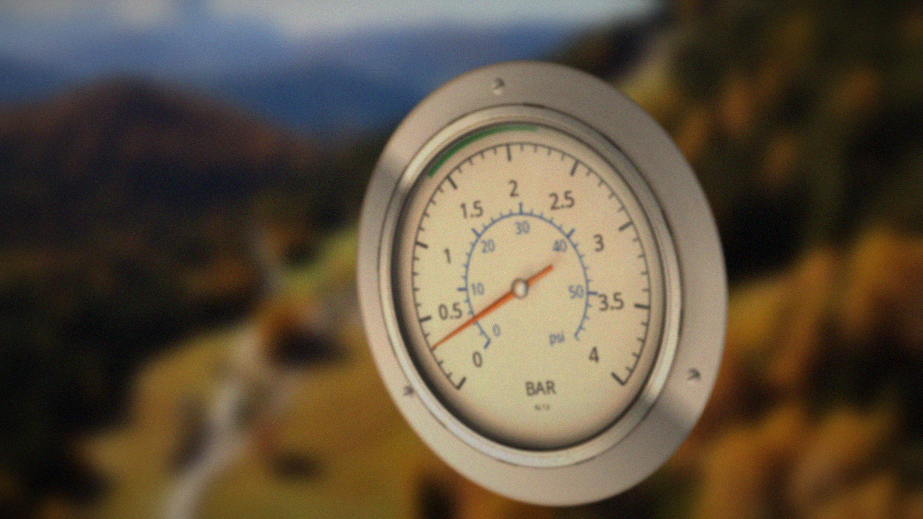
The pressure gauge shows 0.3 bar
